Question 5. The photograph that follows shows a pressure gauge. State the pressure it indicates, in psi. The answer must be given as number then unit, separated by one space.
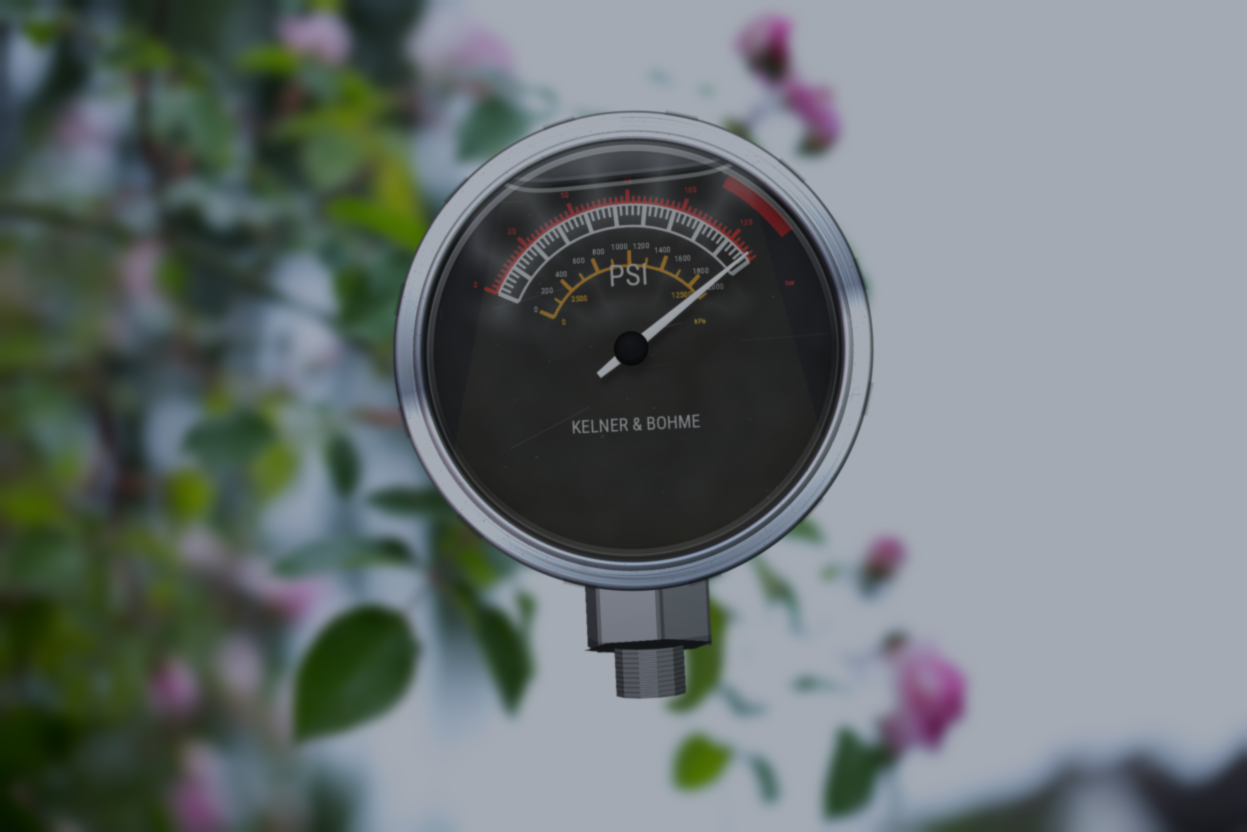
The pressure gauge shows 1960 psi
